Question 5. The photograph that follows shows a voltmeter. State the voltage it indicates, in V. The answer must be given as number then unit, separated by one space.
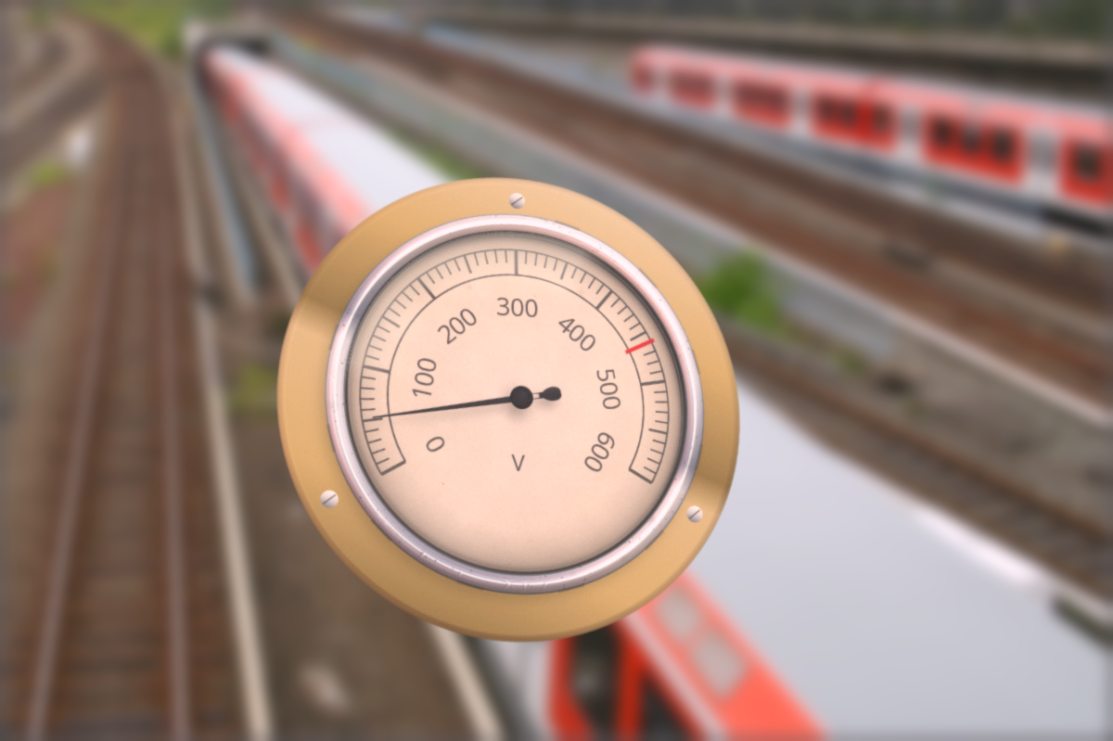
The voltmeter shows 50 V
